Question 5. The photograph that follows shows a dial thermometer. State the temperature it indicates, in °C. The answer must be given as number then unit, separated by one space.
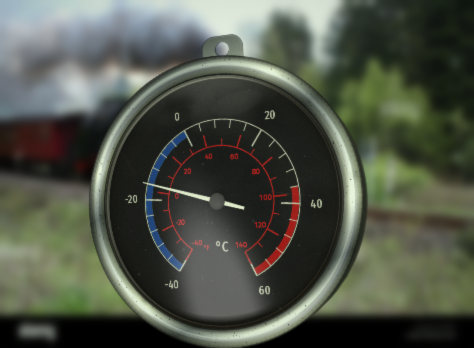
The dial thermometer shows -16 °C
